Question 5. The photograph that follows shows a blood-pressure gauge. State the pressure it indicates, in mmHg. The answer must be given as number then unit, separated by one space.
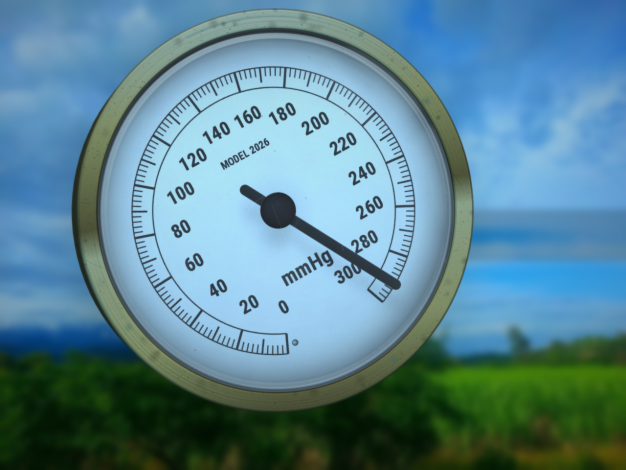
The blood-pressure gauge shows 292 mmHg
